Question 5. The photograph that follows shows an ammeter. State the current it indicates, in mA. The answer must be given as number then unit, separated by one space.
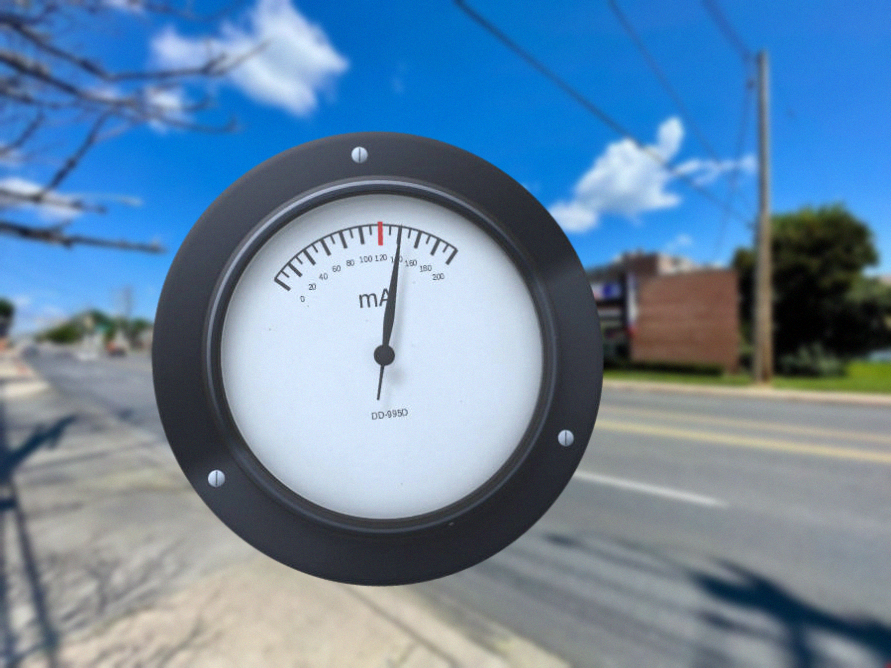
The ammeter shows 140 mA
